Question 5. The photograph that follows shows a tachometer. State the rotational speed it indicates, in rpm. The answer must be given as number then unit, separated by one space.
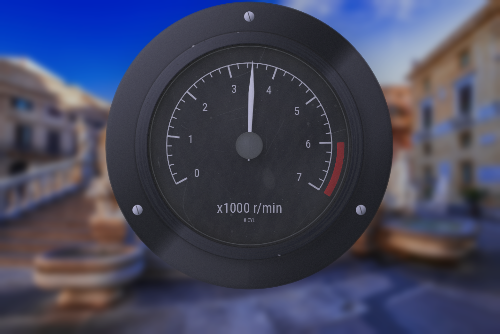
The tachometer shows 3500 rpm
